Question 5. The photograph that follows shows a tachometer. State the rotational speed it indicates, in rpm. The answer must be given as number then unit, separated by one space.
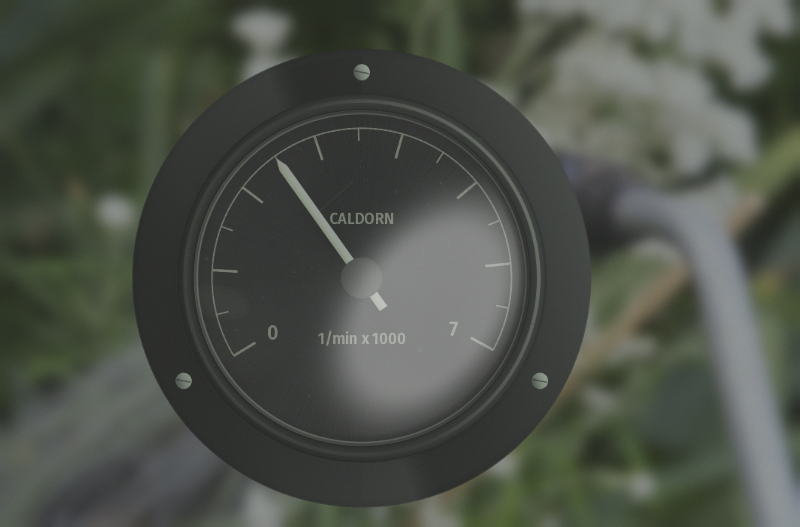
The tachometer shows 2500 rpm
